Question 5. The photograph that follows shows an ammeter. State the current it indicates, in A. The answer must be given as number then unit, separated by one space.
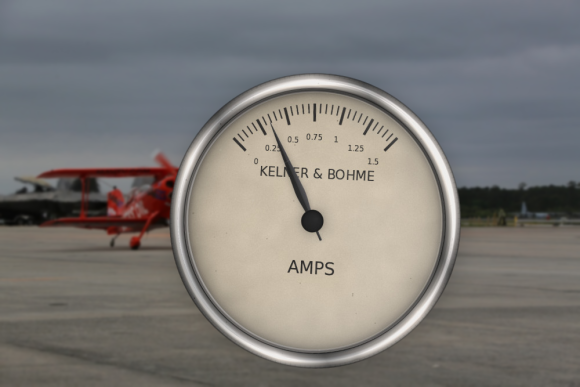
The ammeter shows 0.35 A
